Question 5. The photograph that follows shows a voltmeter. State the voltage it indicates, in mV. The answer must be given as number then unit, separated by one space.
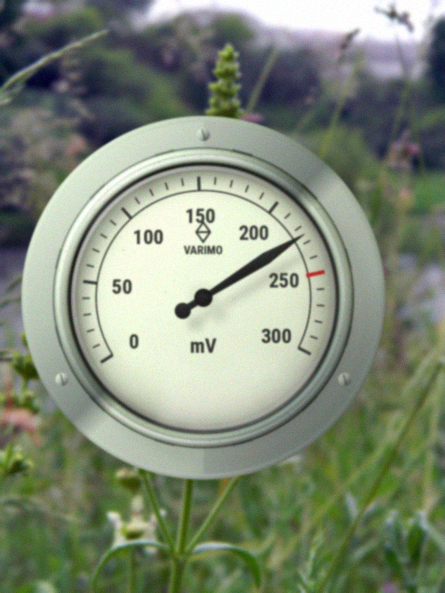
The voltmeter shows 225 mV
